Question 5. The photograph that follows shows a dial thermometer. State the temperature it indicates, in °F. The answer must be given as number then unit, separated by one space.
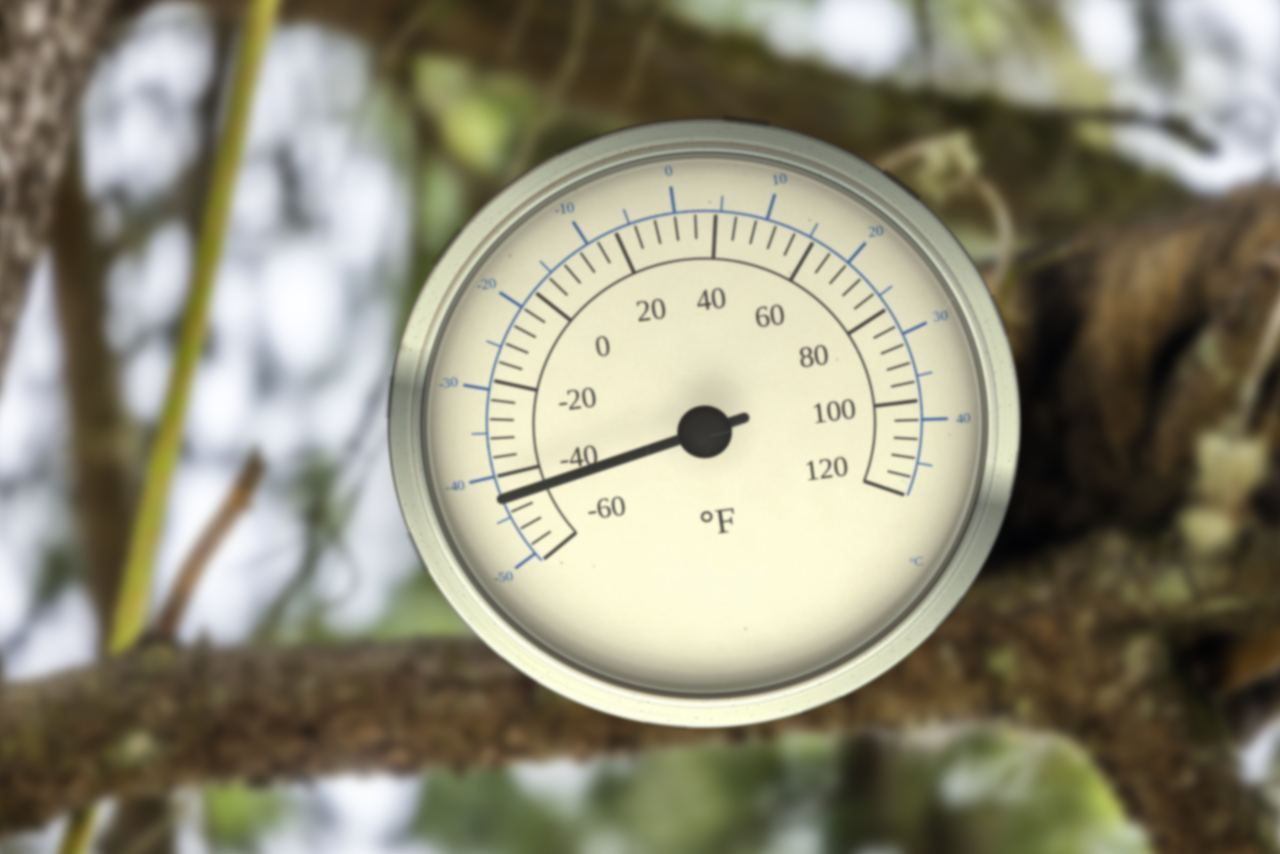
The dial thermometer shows -44 °F
